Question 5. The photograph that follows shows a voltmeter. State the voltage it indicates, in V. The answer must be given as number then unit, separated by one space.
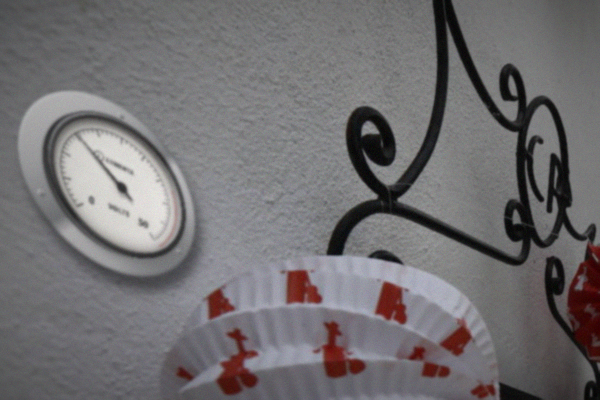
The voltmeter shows 15 V
